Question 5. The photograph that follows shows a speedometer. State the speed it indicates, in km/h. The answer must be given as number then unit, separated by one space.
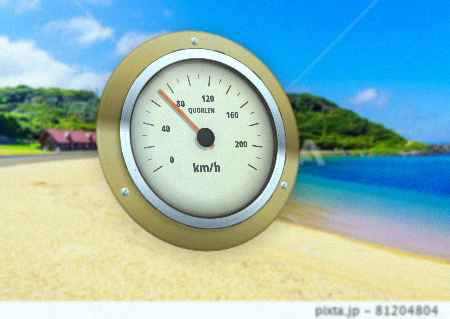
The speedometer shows 70 km/h
